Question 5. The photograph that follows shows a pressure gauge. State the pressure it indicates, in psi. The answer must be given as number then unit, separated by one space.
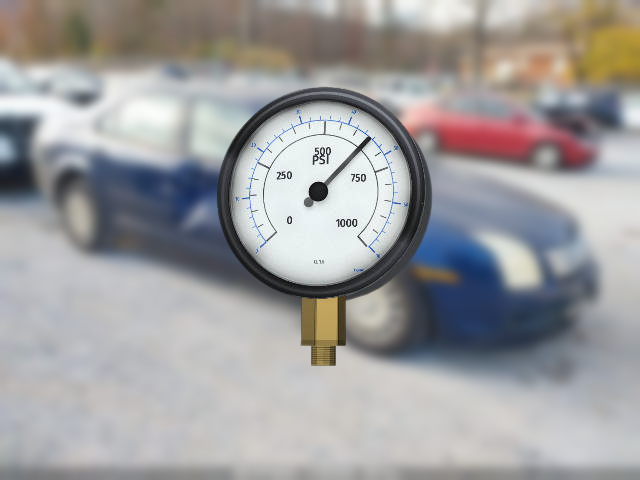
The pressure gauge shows 650 psi
